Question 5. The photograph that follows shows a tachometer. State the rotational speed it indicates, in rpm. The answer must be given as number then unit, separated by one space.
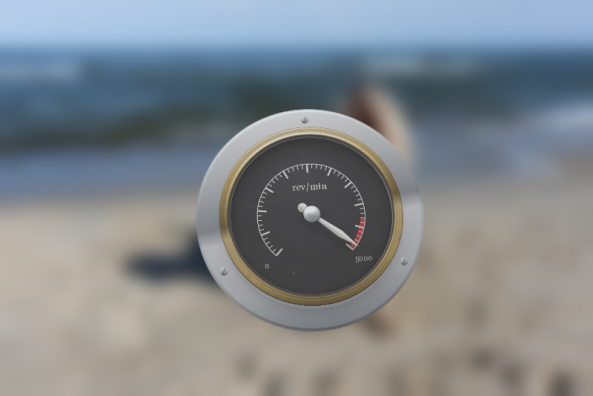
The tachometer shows 4900 rpm
